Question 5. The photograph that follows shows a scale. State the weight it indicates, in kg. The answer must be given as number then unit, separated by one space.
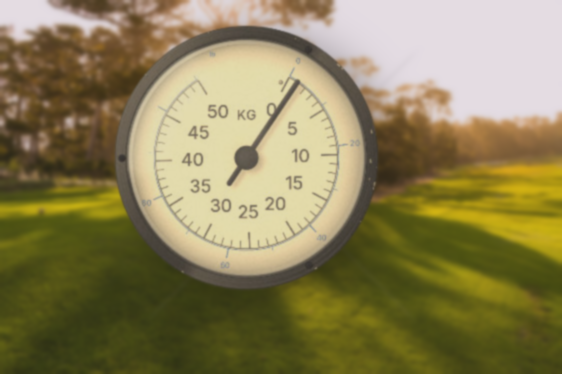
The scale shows 1 kg
